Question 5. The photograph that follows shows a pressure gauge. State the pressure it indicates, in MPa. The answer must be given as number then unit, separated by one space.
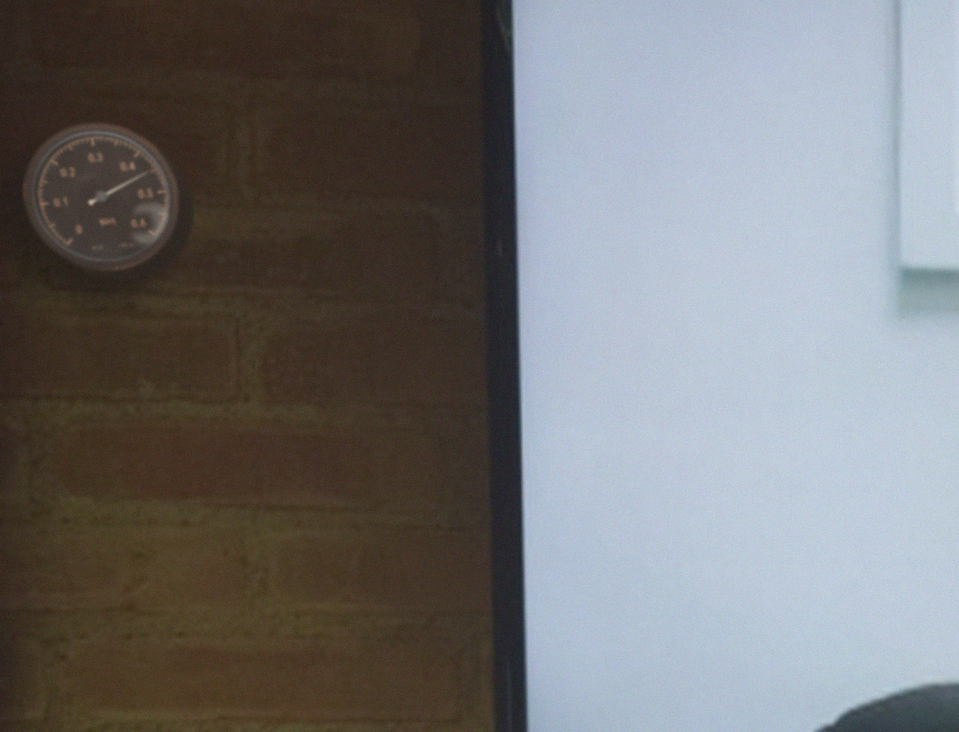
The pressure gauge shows 0.45 MPa
